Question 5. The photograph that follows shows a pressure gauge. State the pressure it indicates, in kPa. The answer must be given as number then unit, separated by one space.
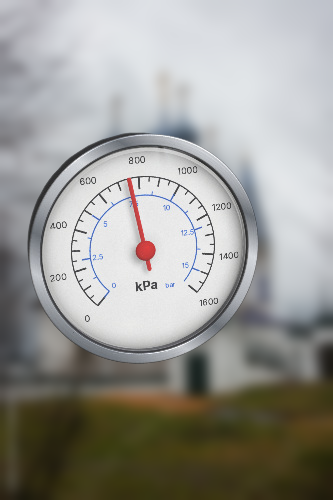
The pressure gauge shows 750 kPa
